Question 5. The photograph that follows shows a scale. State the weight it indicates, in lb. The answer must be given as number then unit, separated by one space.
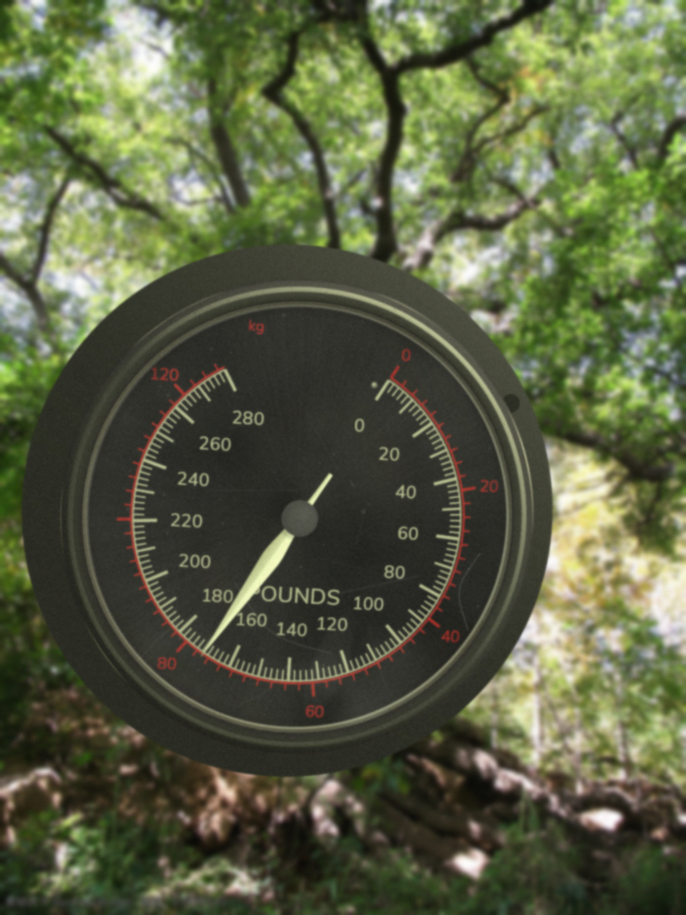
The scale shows 170 lb
